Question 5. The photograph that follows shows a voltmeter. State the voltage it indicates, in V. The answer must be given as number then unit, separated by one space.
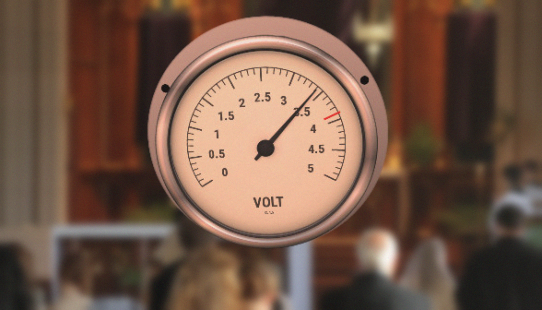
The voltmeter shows 3.4 V
